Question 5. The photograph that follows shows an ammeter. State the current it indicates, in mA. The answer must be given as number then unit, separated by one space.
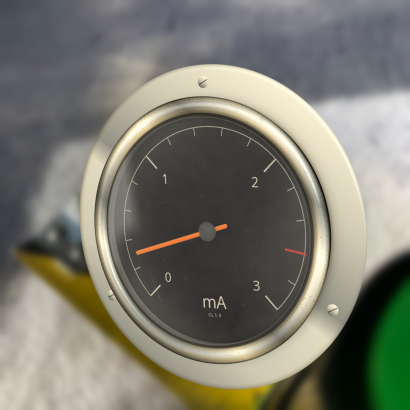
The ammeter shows 0.3 mA
